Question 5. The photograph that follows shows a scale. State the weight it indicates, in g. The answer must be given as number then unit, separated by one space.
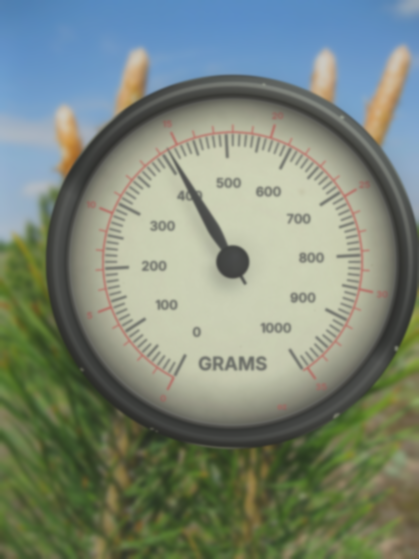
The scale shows 410 g
